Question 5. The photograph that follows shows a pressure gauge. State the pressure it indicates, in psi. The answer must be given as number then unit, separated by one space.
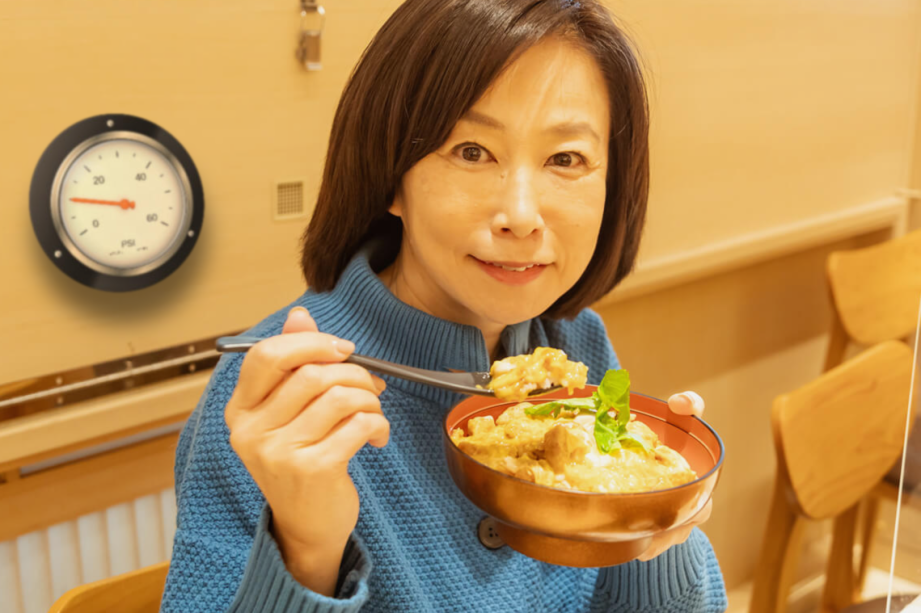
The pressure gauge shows 10 psi
